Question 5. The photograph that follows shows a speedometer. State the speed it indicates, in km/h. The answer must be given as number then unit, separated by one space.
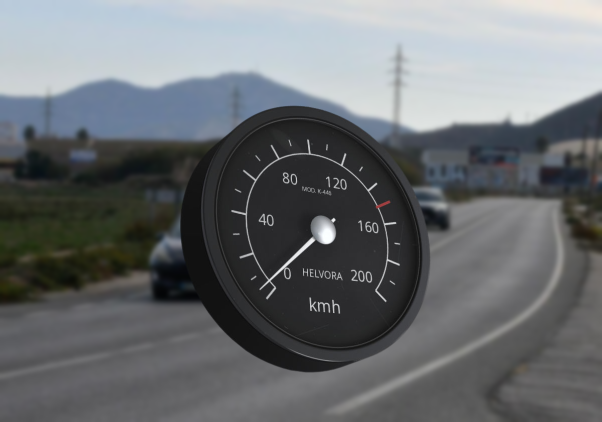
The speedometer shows 5 km/h
